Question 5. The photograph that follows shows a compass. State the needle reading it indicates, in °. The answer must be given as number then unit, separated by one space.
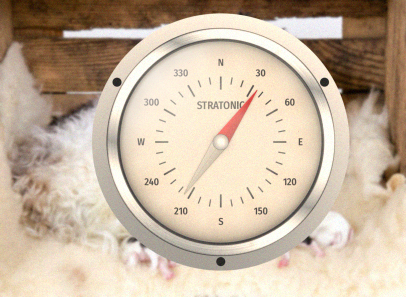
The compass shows 35 °
